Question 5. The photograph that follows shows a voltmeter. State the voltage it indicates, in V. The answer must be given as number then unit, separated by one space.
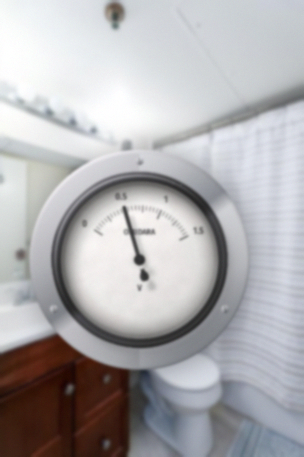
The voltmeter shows 0.5 V
